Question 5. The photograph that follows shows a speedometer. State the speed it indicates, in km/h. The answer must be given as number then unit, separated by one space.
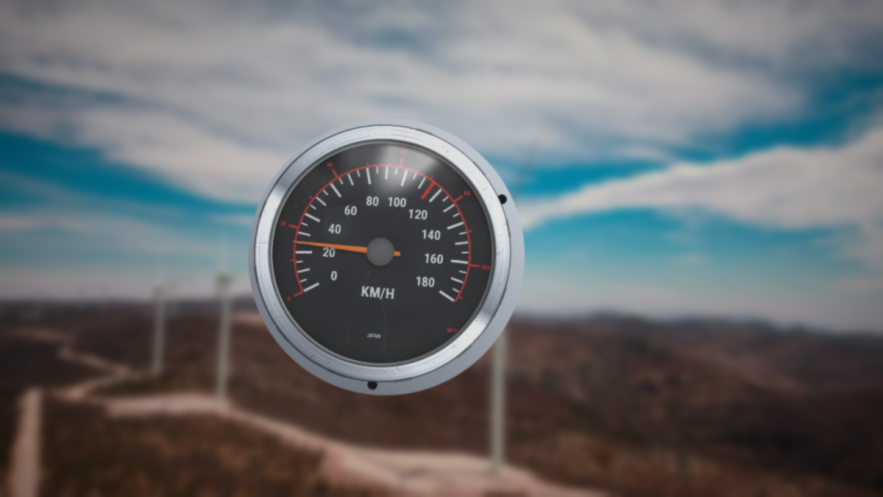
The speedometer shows 25 km/h
